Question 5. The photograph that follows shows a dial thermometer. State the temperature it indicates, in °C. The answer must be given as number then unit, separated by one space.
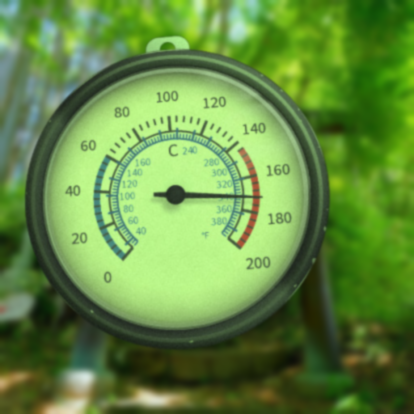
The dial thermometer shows 172 °C
